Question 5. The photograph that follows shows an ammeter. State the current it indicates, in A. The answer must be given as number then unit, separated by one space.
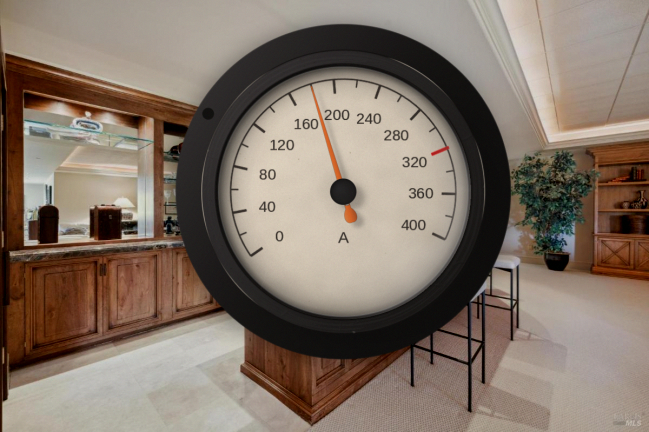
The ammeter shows 180 A
